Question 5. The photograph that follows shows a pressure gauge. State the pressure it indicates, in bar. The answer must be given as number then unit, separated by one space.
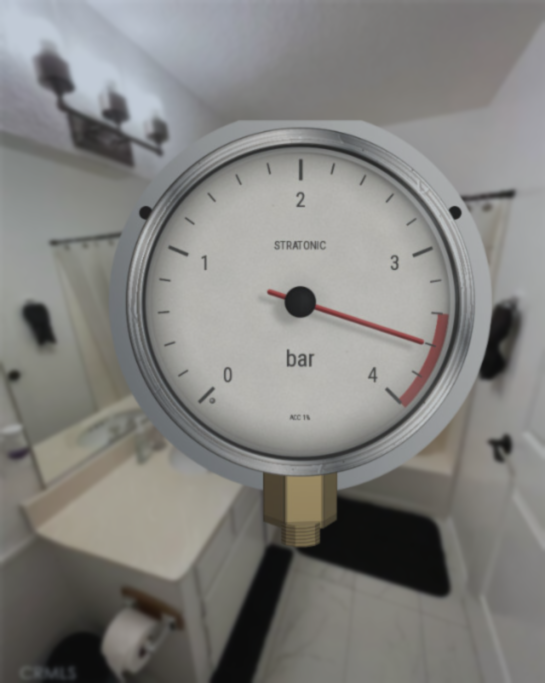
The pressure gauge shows 3.6 bar
